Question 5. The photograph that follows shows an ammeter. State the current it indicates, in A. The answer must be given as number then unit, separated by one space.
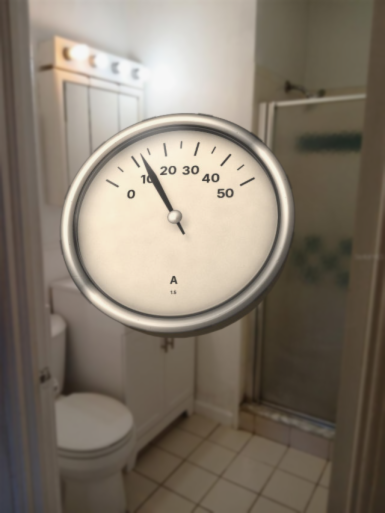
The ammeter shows 12.5 A
